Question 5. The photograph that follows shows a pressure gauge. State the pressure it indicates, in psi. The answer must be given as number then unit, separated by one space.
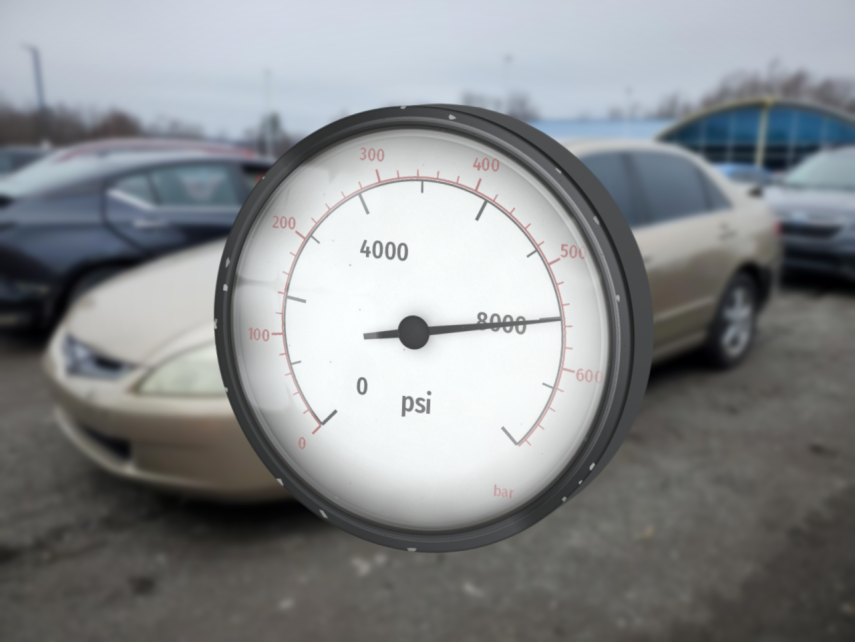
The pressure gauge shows 8000 psi
